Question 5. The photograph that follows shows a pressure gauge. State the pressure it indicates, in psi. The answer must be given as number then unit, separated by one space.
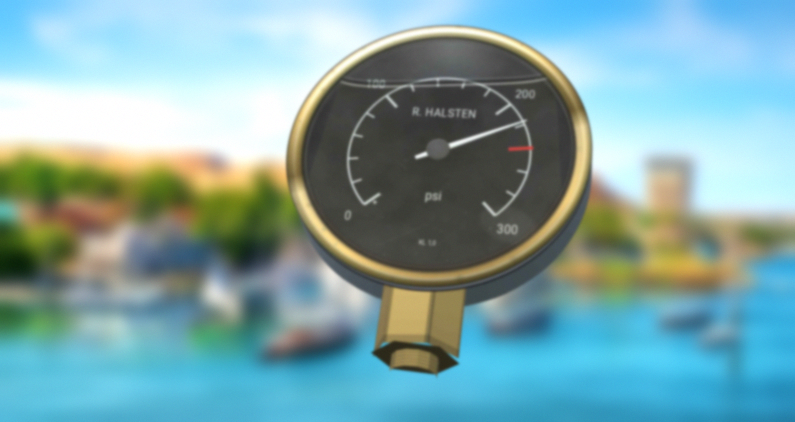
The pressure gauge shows 220 psi
